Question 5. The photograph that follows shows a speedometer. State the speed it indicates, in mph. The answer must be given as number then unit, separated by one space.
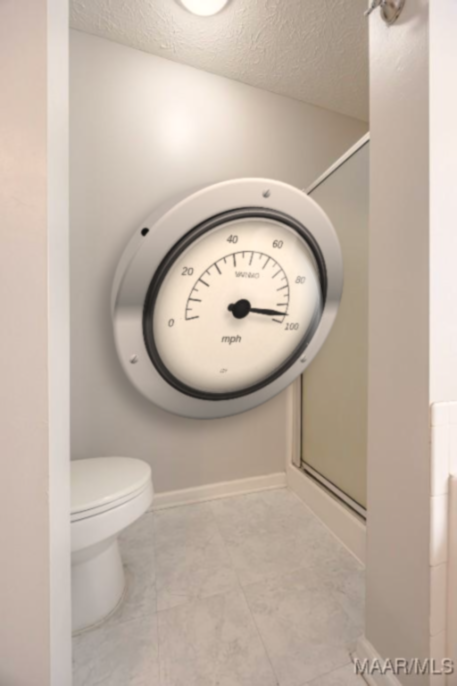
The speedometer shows 95 mph
